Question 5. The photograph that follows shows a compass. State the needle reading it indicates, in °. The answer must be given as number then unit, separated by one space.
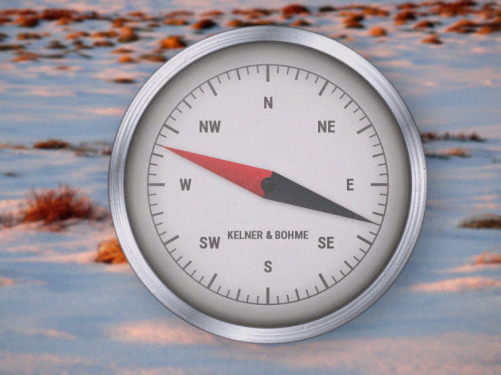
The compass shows 290 °
